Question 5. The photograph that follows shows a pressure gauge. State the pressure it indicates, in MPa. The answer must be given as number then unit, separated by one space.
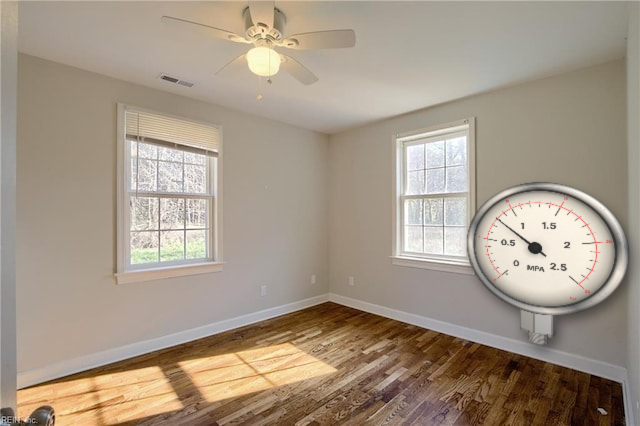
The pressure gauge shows 0.8 MPa
